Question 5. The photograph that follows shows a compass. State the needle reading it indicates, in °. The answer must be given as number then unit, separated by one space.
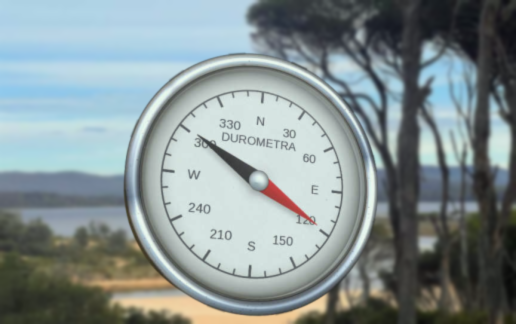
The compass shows 120 °
